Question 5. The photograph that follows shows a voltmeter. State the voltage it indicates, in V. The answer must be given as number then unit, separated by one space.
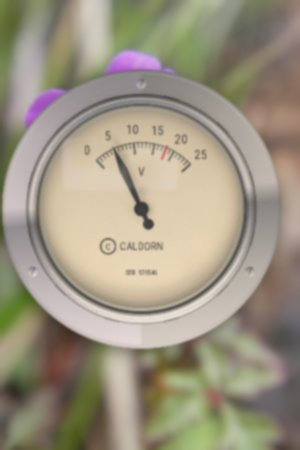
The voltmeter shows 5 V
